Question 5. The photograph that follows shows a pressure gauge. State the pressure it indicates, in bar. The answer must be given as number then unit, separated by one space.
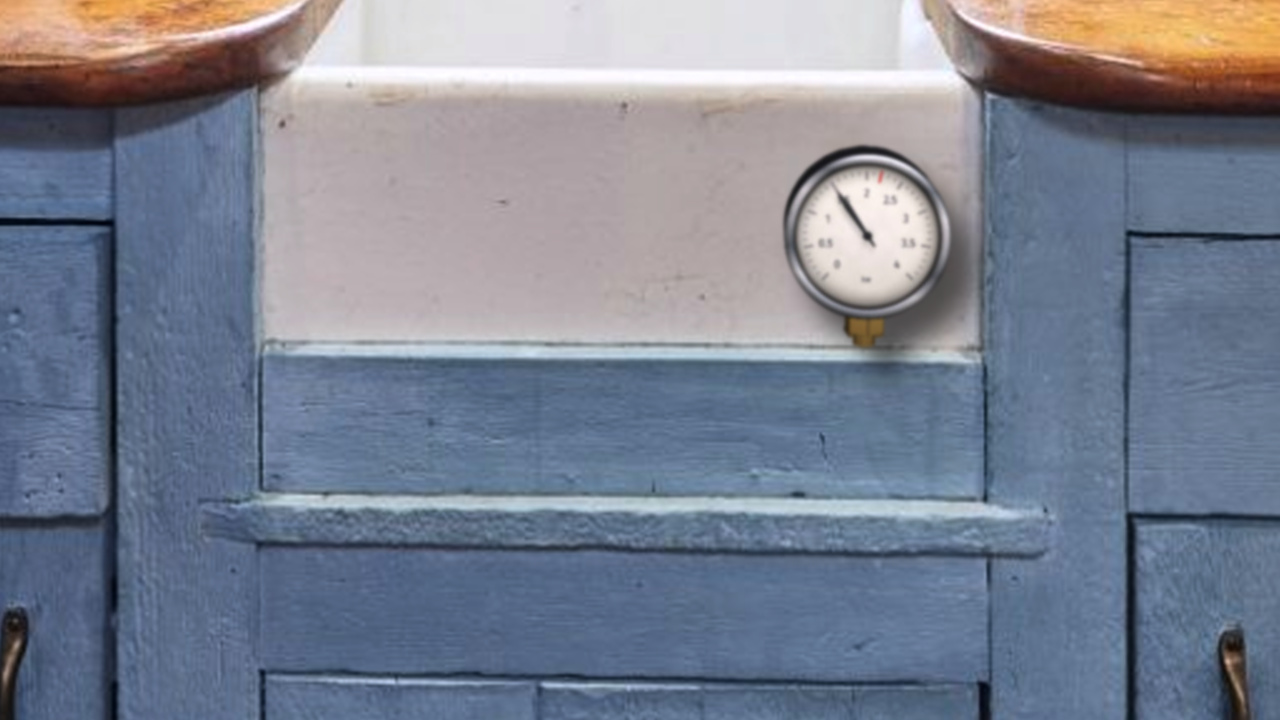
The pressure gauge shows 1.5 bar
